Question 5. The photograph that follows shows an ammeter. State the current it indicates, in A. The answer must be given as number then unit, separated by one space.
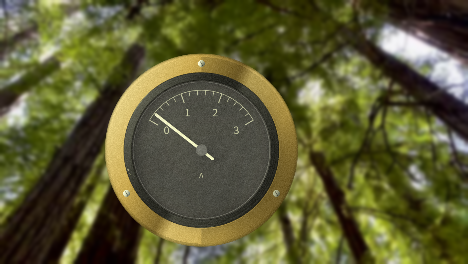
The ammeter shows 0.2 A
